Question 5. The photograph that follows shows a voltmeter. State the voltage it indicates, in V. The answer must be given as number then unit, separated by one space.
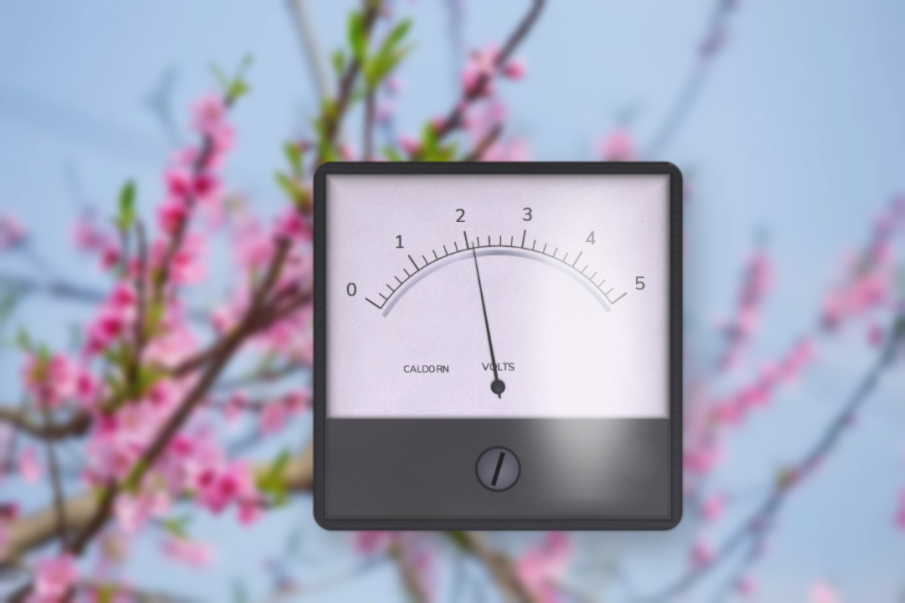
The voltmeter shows 2.1 V
